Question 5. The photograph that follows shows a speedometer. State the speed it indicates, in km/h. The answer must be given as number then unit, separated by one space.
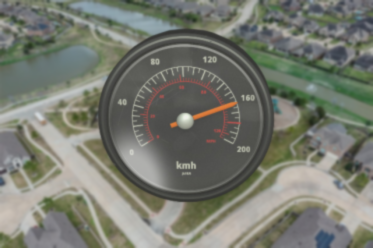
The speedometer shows 160 km/h
